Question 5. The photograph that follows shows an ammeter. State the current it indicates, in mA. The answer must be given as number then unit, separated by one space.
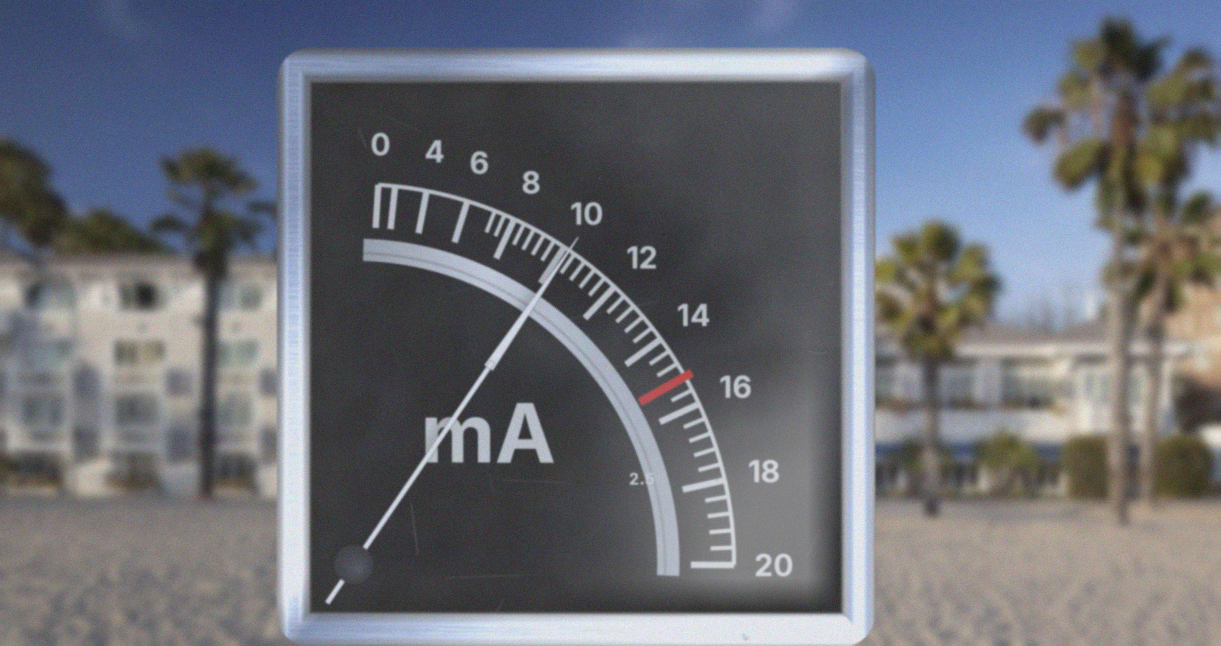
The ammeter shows 10.2 mA
